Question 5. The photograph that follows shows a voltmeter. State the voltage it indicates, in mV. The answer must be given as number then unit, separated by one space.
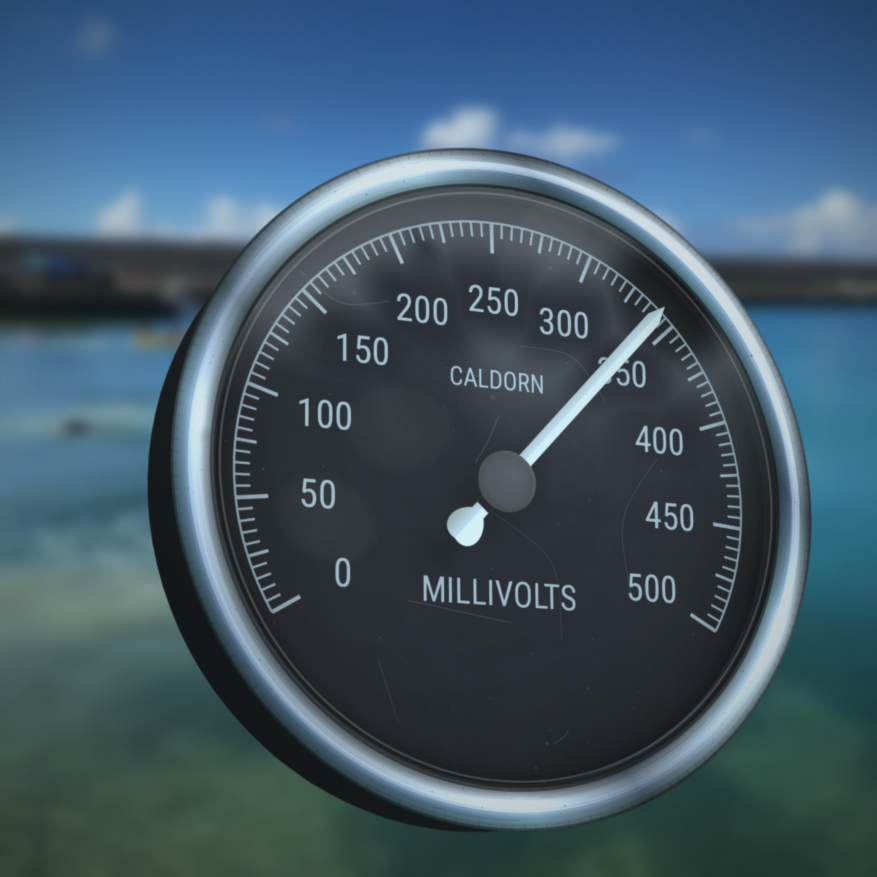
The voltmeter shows 340 mV
